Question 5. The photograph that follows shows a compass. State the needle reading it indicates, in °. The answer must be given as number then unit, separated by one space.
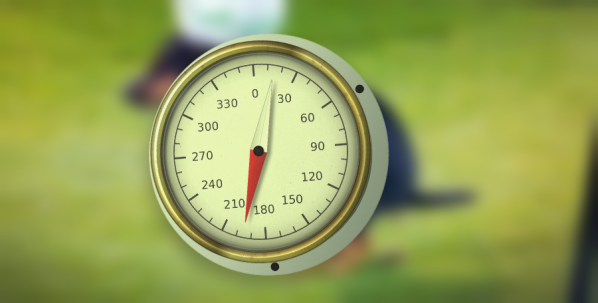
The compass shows 195 °
